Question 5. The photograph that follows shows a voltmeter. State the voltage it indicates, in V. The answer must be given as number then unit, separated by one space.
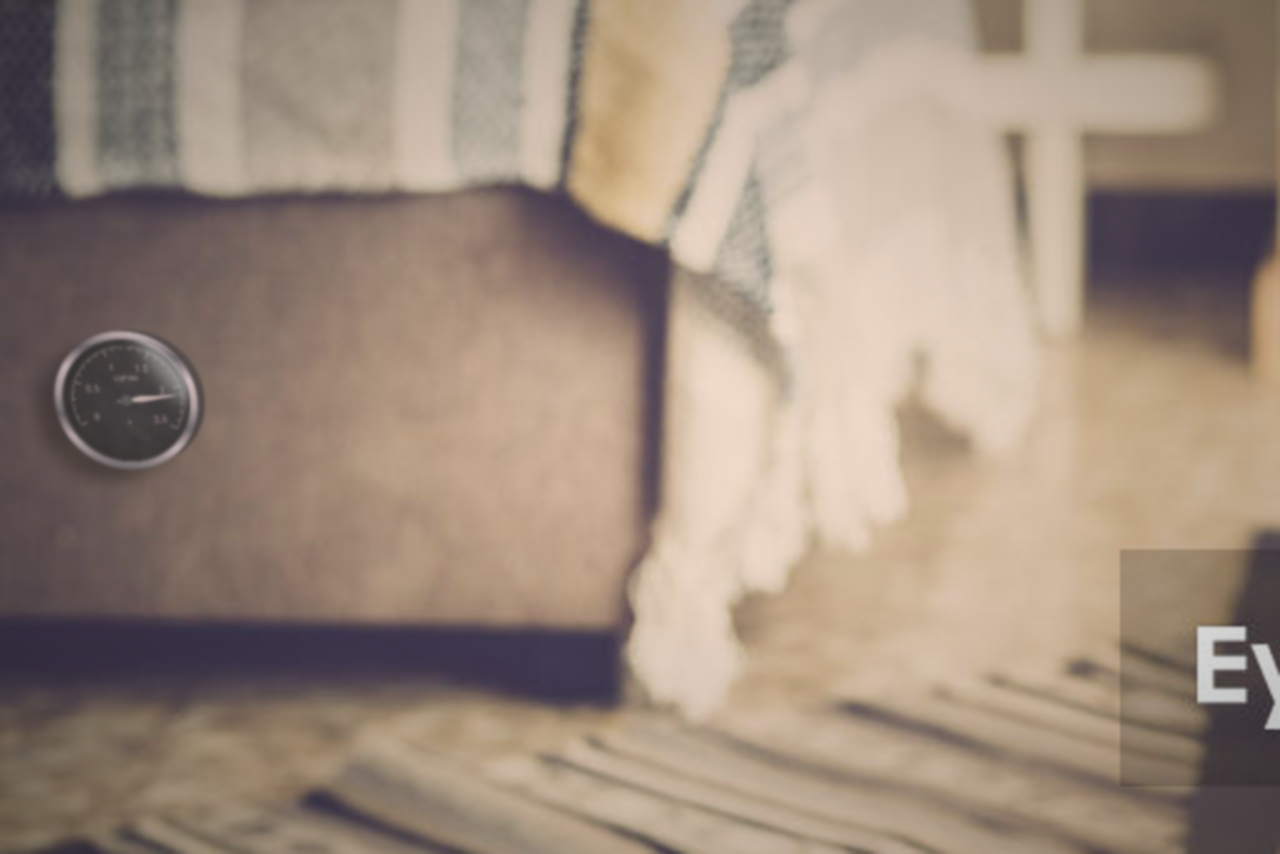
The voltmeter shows 2.1 V
